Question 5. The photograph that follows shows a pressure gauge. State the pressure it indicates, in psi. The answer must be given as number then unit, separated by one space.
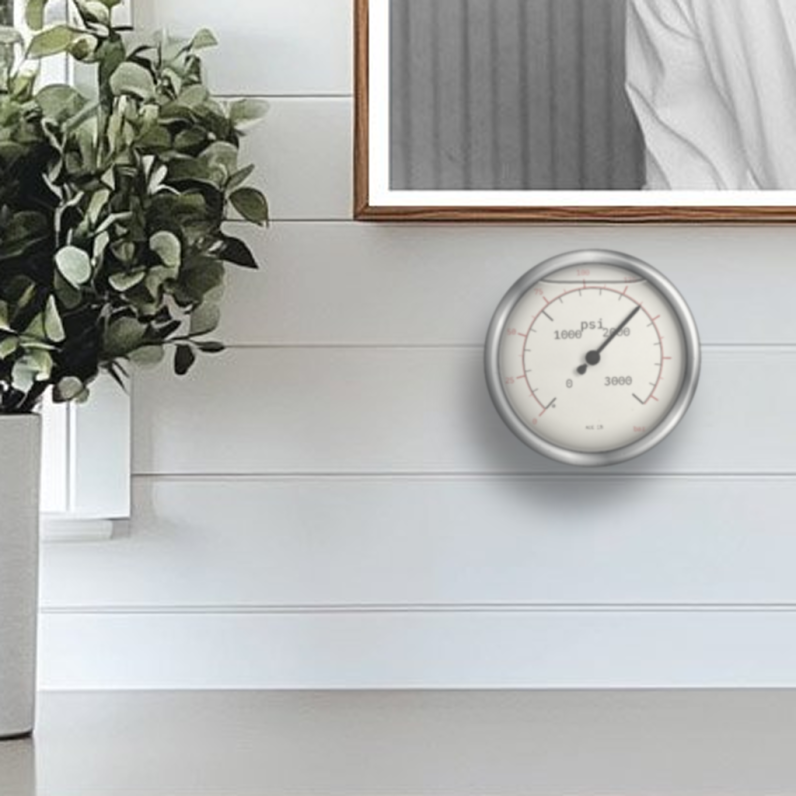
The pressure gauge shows 2000 psi
